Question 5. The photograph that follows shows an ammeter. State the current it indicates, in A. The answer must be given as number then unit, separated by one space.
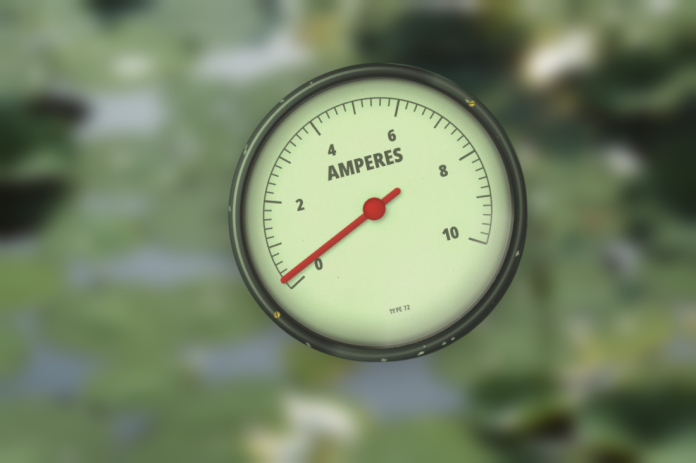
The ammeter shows 0.2 A
